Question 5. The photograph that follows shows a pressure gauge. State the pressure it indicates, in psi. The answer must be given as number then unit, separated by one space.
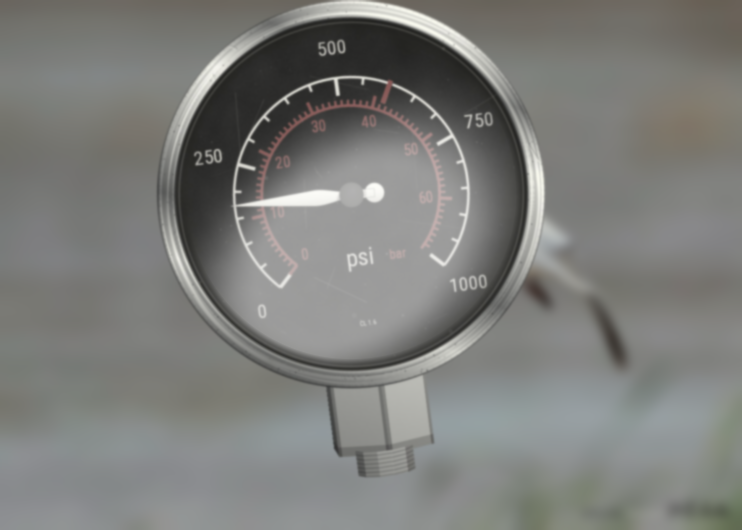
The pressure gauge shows 175 psi
